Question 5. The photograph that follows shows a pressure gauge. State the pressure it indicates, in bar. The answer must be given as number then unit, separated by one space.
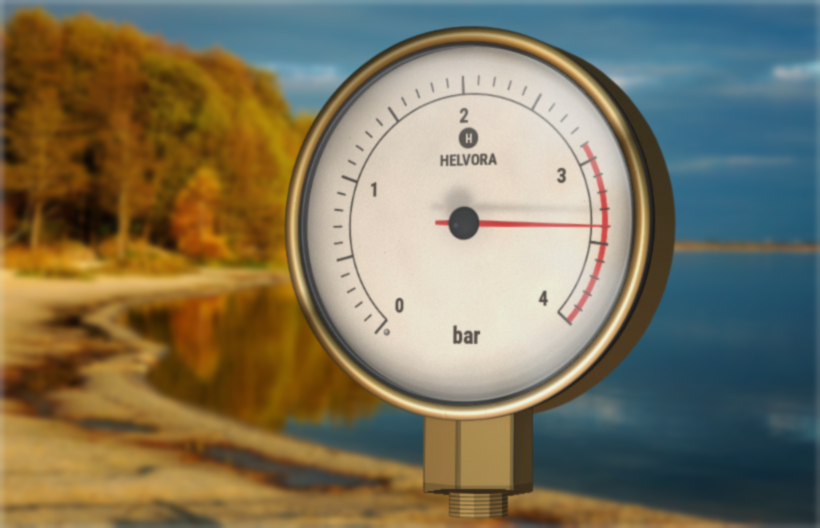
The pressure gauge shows 3.4 bar
